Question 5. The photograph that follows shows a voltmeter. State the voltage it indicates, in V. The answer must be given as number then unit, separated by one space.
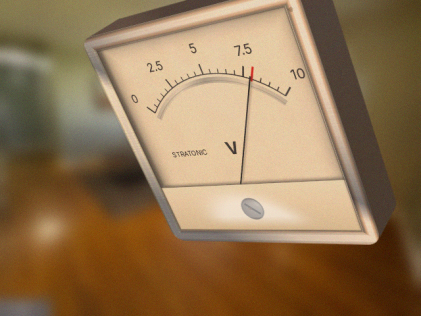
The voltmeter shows 8 V
